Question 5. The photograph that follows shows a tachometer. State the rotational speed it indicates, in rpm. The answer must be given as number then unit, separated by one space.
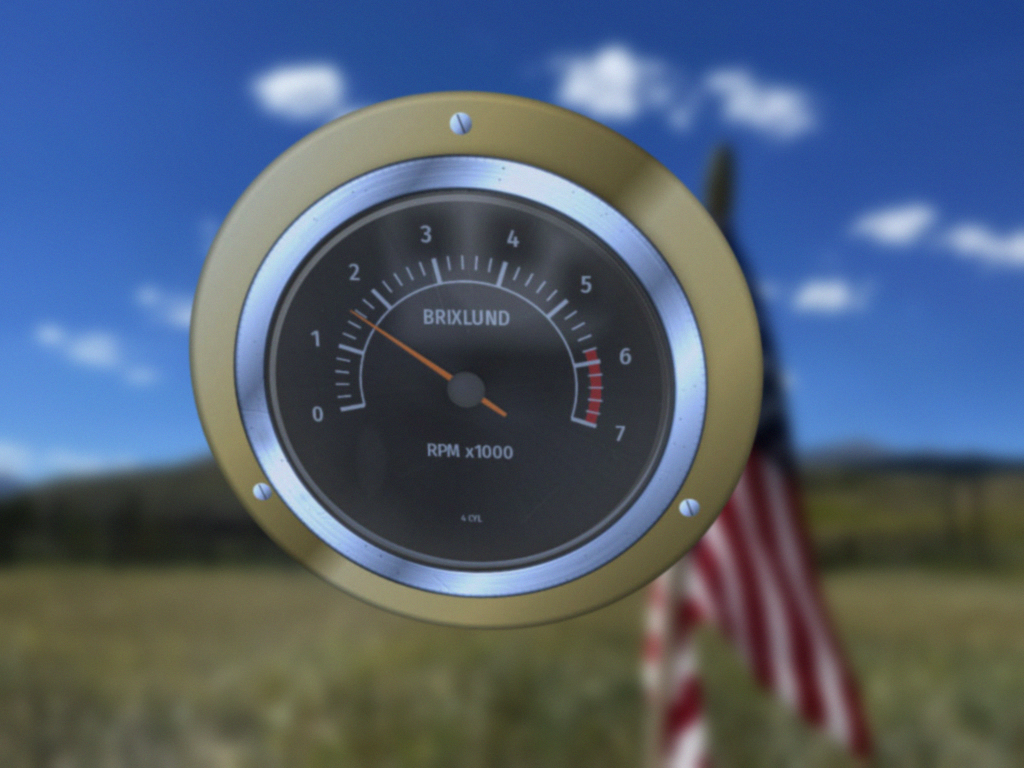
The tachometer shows 1600 rpm
